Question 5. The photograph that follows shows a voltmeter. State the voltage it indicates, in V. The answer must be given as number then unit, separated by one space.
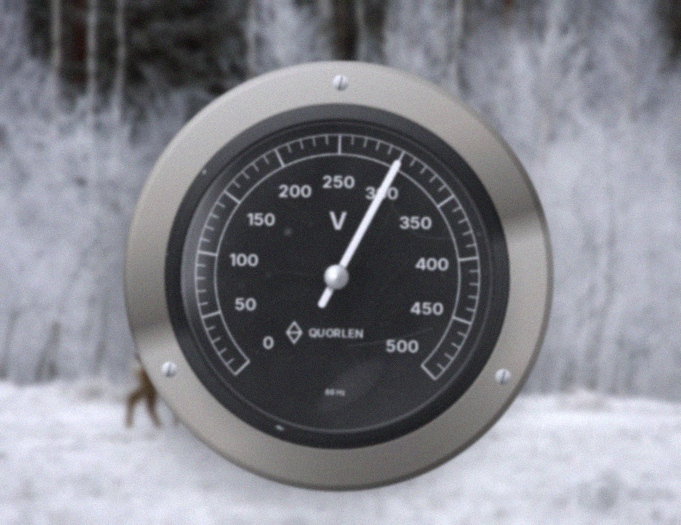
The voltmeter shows 300 V
